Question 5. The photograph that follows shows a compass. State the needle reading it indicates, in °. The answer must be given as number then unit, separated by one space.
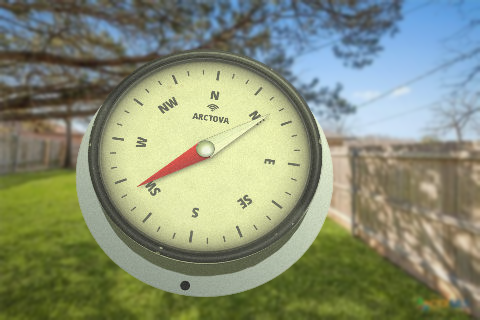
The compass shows 230 °
